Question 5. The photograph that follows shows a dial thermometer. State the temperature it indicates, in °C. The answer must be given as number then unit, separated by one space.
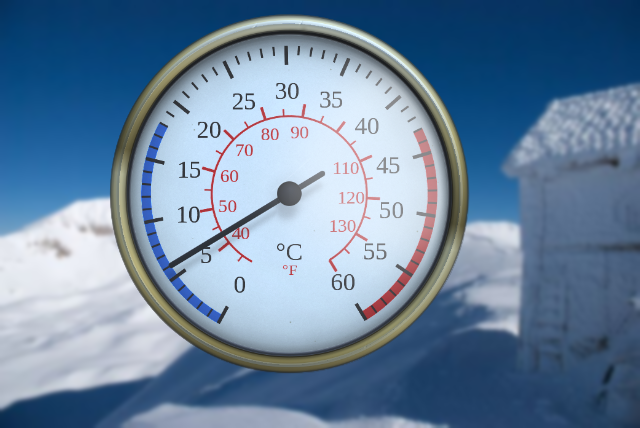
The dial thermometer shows 6 °C
